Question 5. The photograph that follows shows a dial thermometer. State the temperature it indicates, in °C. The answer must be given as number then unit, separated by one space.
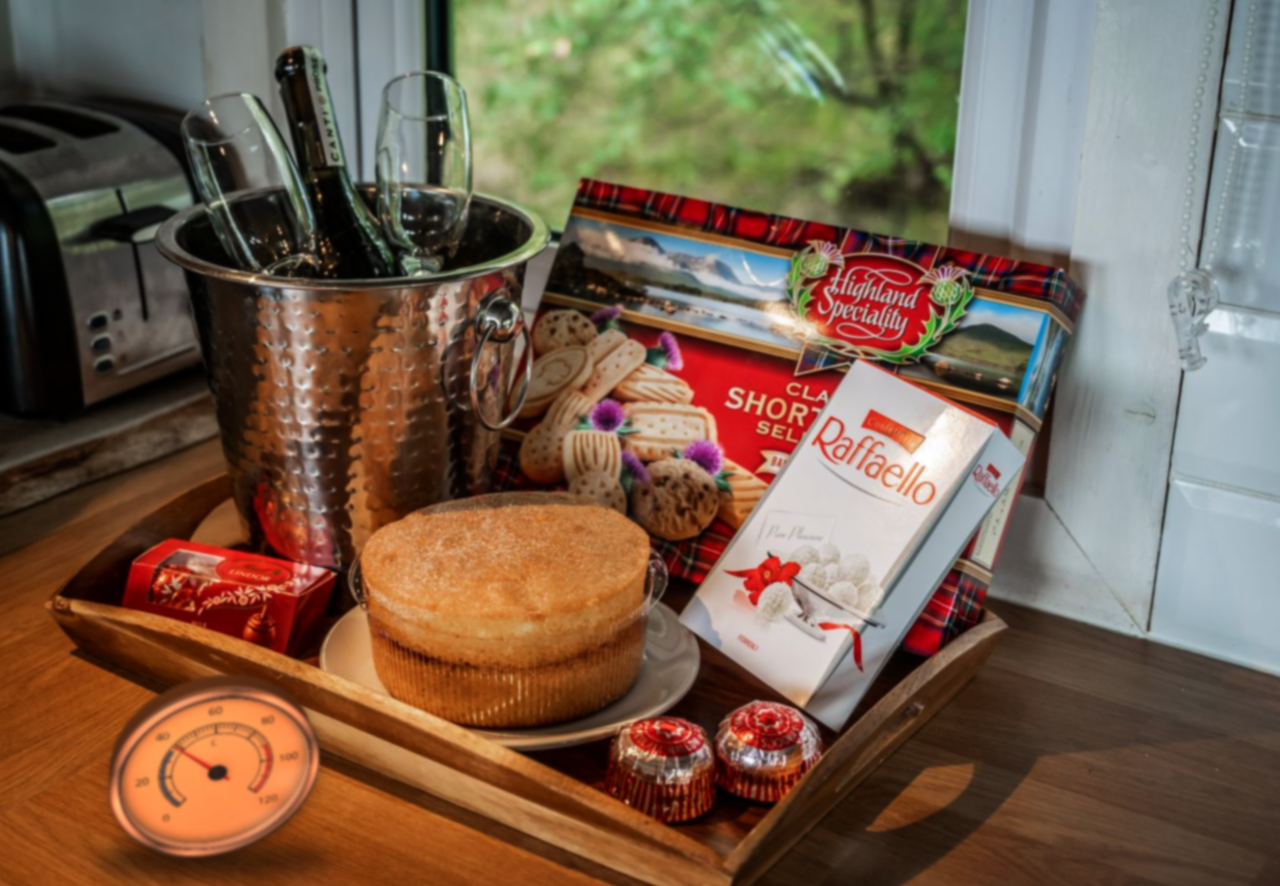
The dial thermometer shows 40 °C
